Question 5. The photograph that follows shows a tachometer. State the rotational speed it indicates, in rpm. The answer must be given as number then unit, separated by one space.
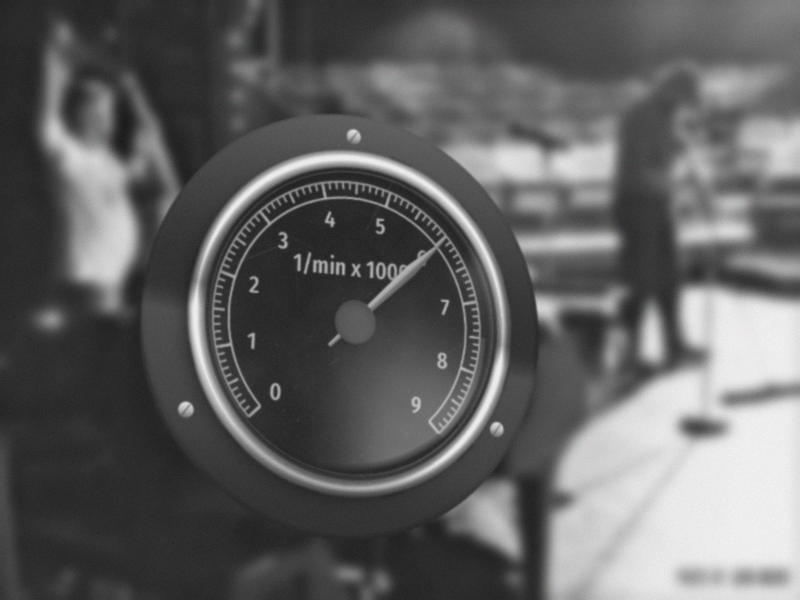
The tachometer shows 6000 rpm
